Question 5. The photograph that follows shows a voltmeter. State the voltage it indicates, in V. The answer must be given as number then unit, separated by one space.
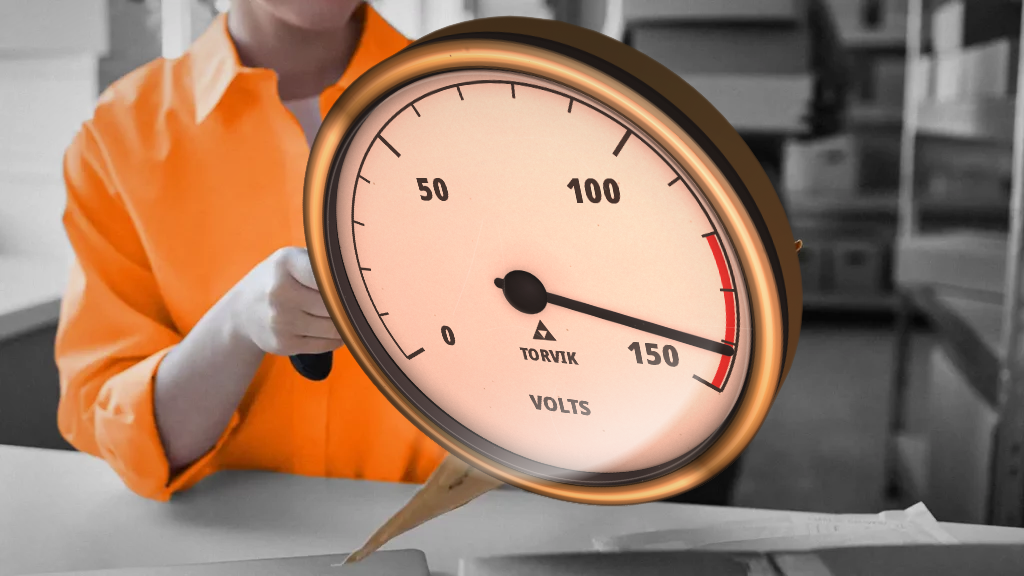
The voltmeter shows 140 V
